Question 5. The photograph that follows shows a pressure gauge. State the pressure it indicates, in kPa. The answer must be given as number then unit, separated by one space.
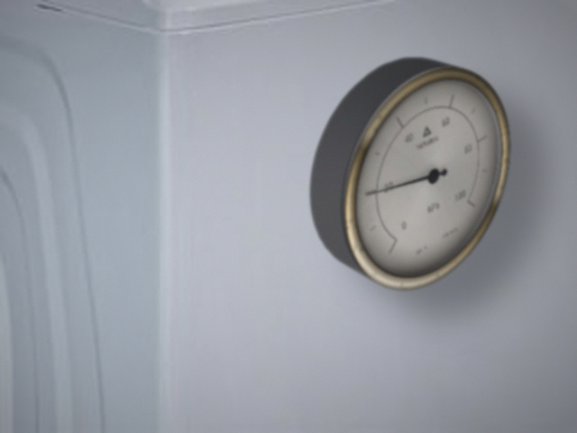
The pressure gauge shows 20 kPa
